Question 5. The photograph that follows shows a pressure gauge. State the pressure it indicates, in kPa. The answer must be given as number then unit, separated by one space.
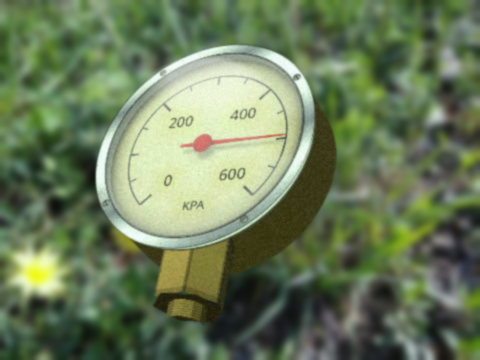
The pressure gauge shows 500 kPa
